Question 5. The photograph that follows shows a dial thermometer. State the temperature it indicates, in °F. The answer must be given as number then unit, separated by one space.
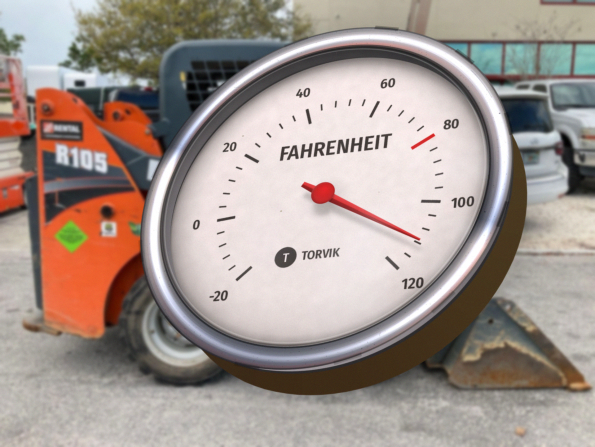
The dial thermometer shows 112 °F
